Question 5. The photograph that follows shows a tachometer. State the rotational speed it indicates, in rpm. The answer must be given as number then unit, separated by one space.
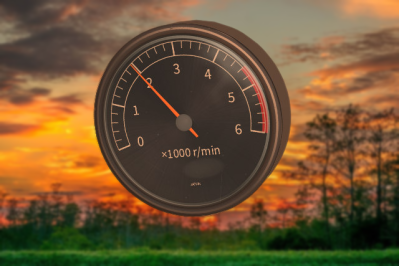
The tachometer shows 2000 rpm
